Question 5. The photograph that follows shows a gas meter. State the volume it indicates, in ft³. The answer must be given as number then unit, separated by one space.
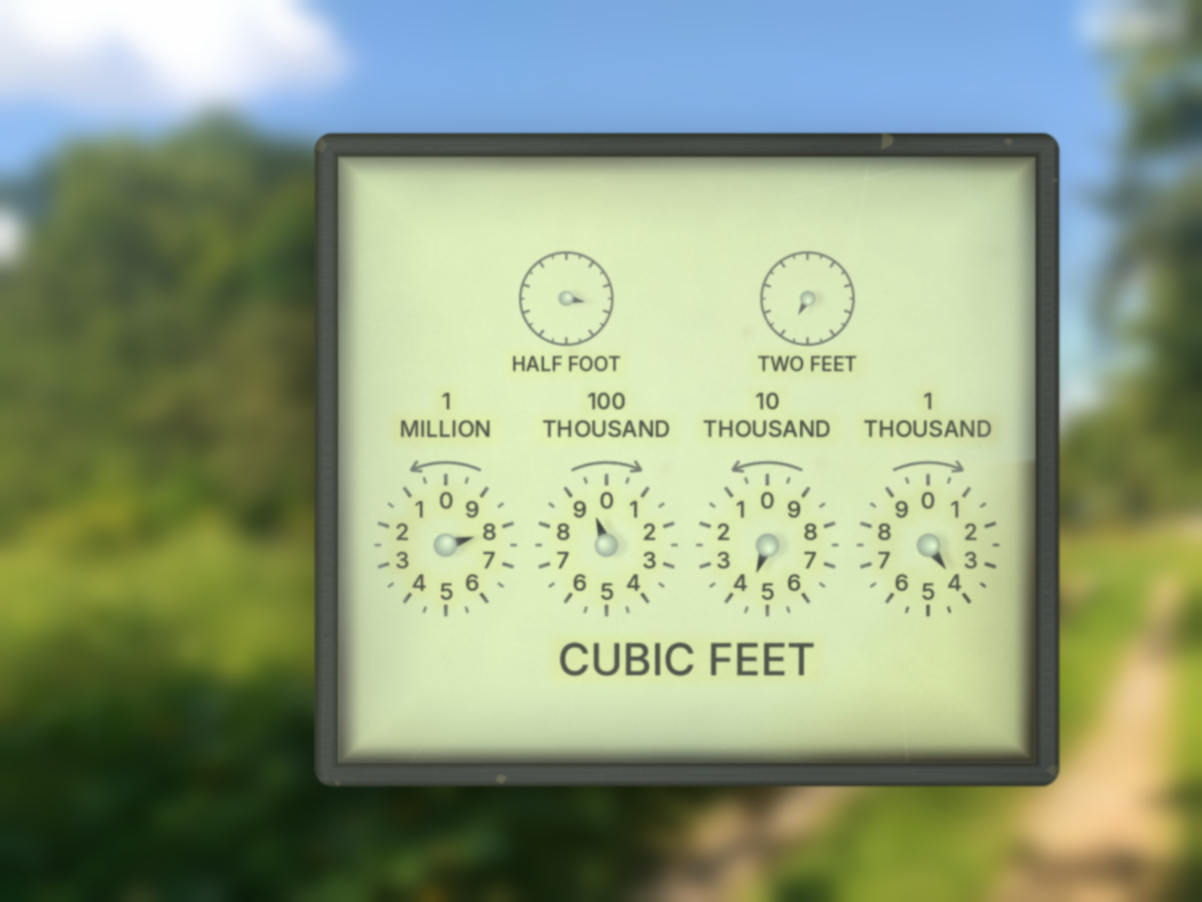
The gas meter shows 794400 ft³
